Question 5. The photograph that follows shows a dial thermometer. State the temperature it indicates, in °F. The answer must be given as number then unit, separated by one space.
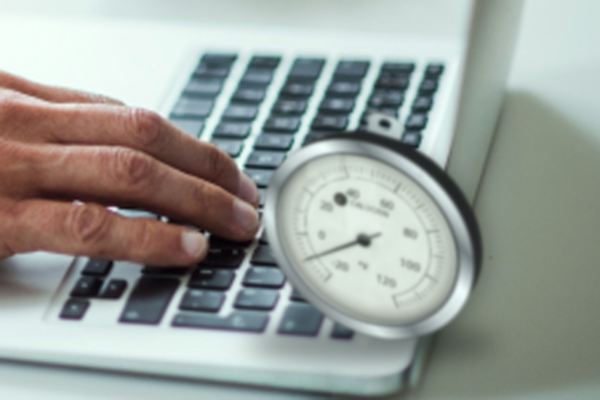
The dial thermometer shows -10 °F
